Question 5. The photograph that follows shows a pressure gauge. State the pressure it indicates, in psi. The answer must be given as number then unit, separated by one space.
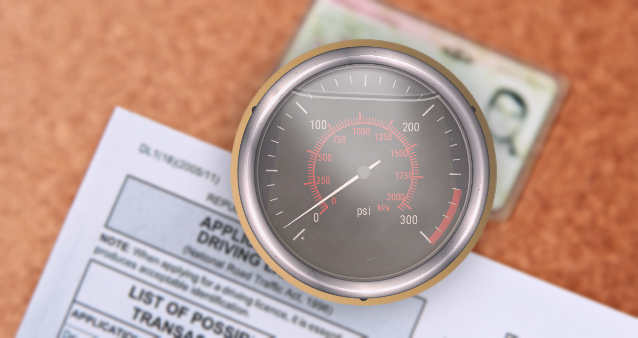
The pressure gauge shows 10 psi
